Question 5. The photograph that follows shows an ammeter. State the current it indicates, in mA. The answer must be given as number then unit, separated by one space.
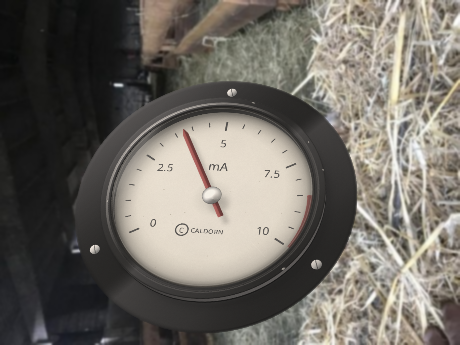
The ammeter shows 3.75 mA
